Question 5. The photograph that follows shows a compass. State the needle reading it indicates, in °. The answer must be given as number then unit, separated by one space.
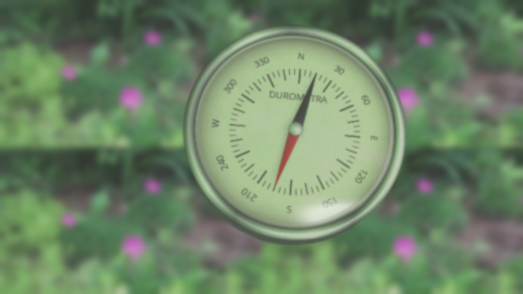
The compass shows 195 °
